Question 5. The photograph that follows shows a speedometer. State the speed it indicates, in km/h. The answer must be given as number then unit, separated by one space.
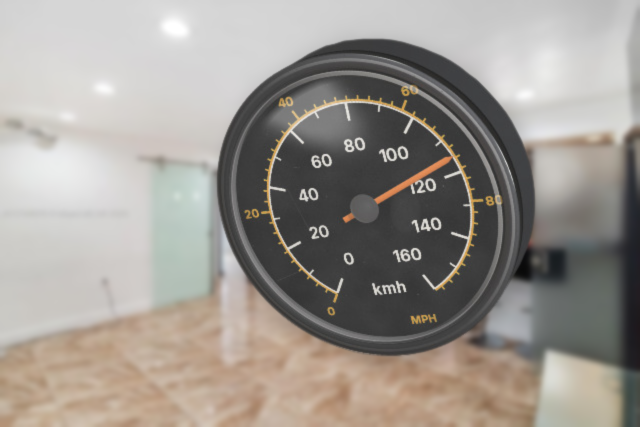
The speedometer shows 115 km/h
